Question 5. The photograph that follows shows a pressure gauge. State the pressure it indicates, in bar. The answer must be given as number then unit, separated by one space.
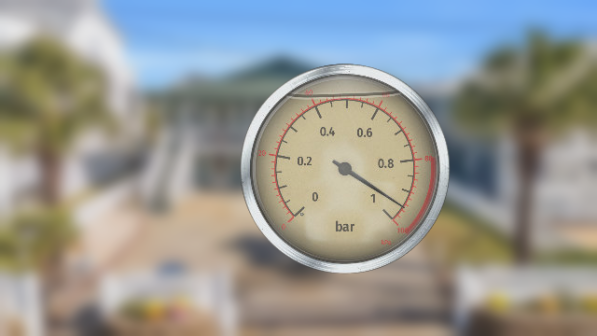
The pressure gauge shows 0.95 bar
